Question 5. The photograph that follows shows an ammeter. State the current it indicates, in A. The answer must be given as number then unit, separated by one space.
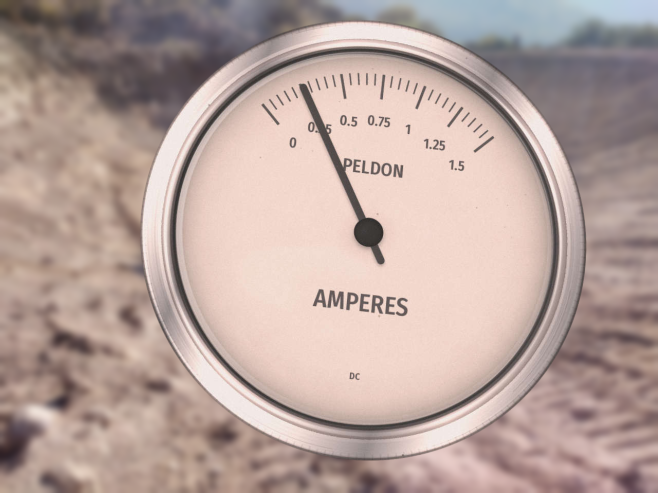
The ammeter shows 0.25 A
